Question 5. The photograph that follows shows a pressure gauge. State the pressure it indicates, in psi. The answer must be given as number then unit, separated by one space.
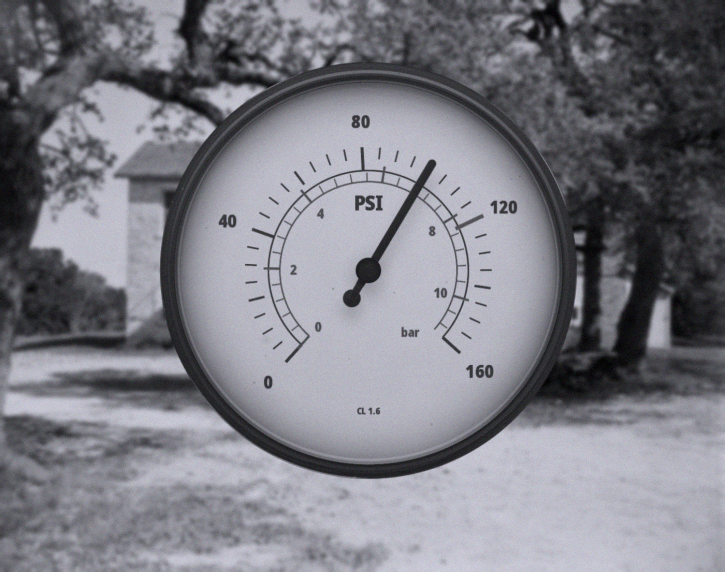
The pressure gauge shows 100 psi
